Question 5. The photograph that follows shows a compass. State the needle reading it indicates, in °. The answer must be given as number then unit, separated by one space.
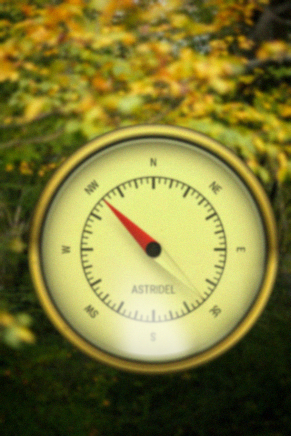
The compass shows 315 °
